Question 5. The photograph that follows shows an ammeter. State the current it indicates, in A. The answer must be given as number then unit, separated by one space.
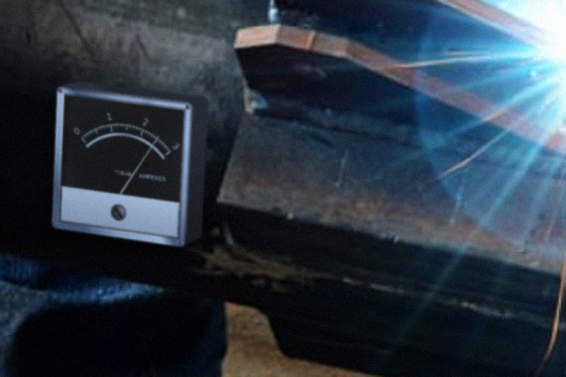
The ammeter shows 2.5 A
